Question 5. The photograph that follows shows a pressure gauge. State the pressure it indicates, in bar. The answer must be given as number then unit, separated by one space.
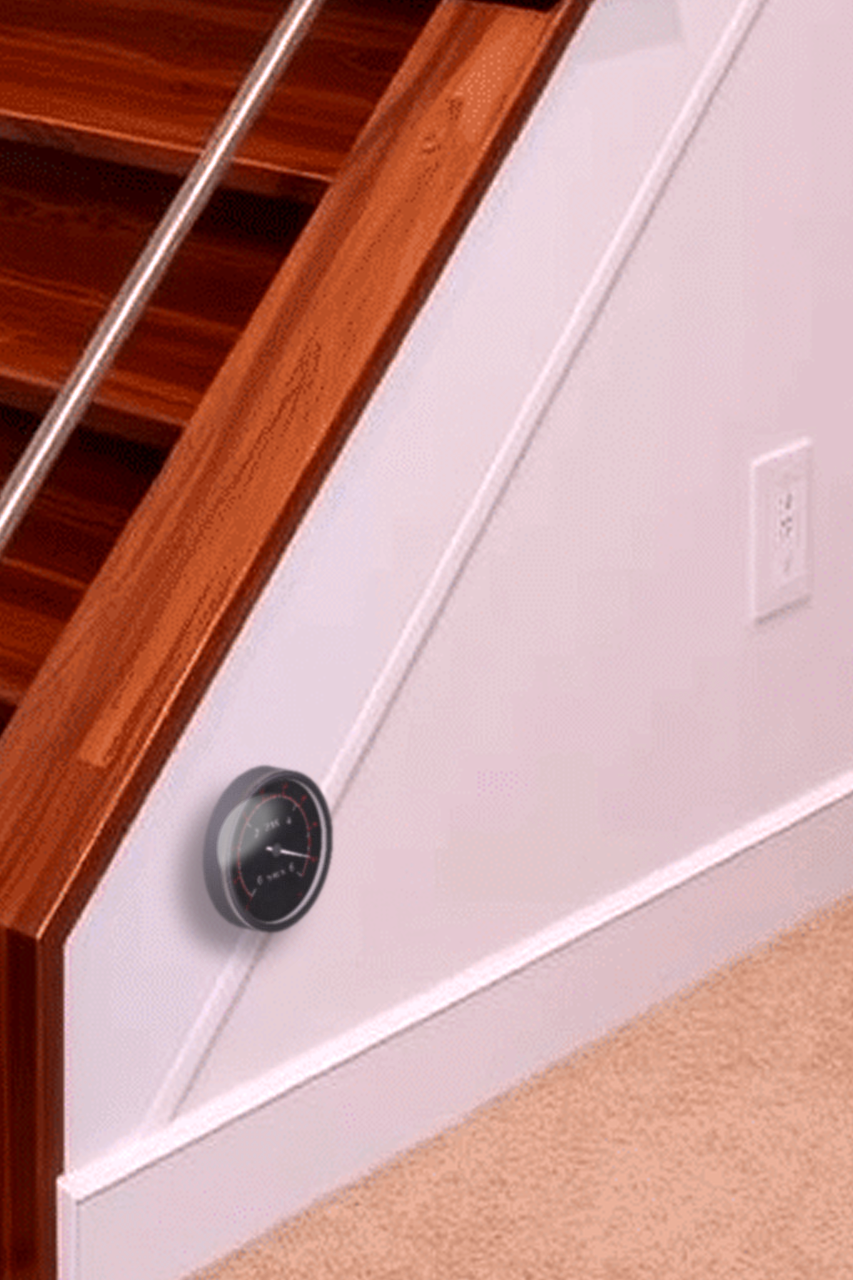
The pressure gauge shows 5.5 bar
